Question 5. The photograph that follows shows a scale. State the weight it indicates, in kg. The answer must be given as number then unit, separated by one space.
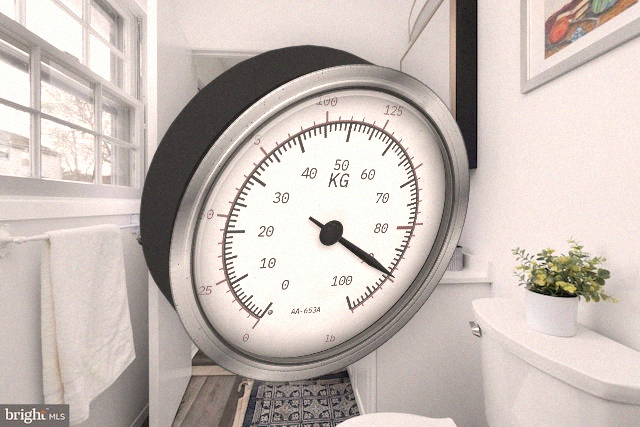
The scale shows 90 kg
